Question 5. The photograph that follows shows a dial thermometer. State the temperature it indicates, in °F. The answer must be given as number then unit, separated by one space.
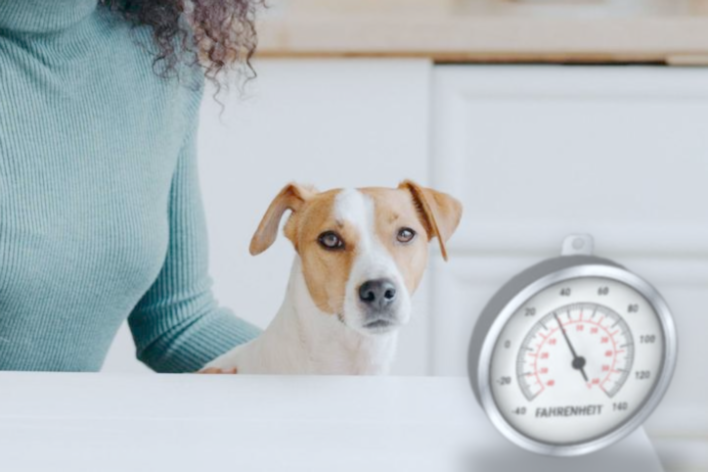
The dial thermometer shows 30 °F
